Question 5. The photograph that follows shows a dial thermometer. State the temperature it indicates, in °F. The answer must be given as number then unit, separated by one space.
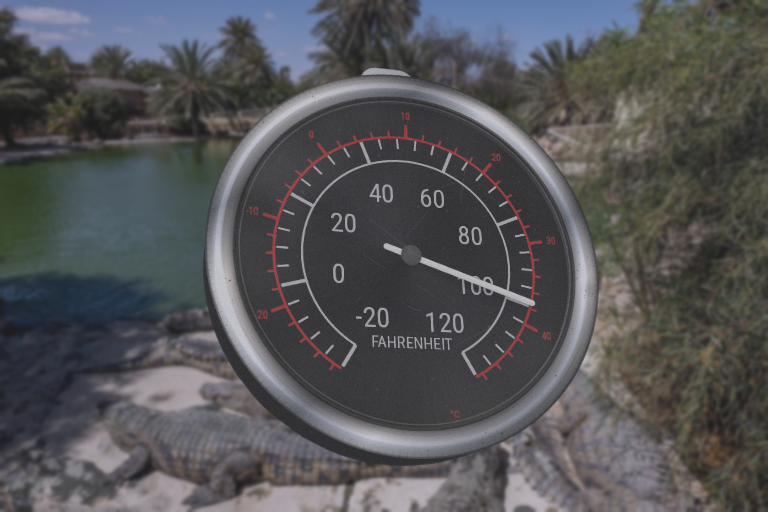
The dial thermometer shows 100 °F
